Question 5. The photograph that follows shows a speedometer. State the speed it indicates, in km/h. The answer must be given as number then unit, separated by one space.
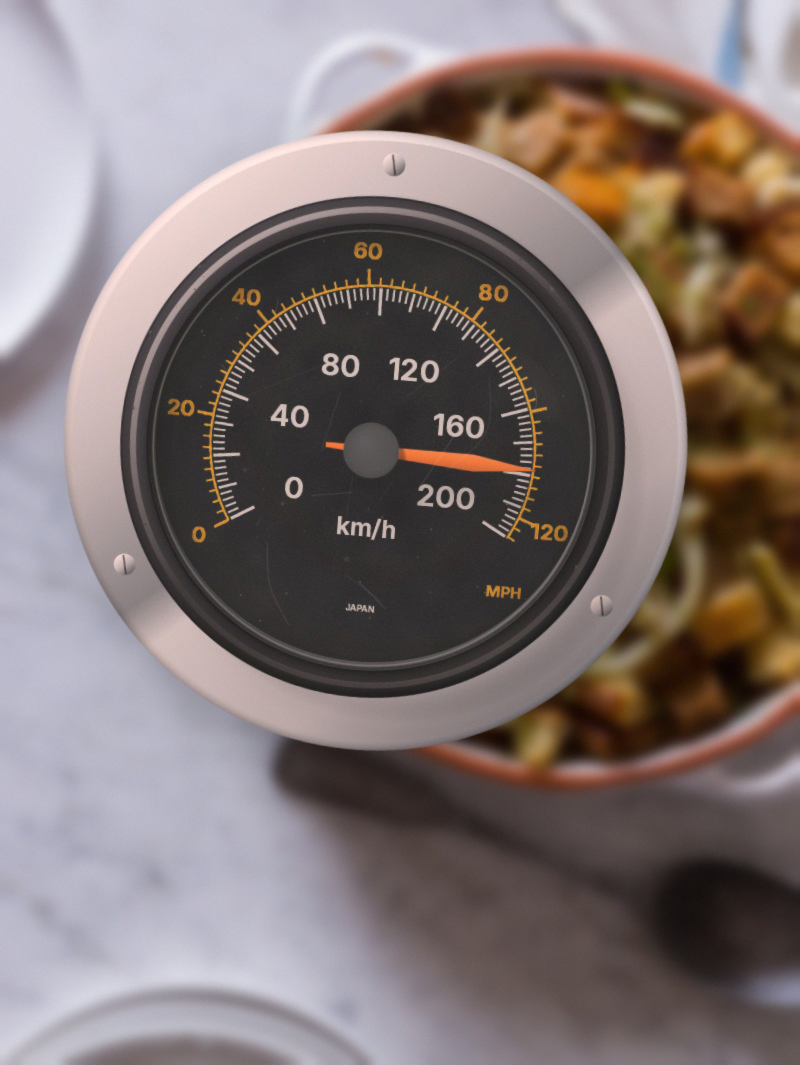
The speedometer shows 178 km/h
